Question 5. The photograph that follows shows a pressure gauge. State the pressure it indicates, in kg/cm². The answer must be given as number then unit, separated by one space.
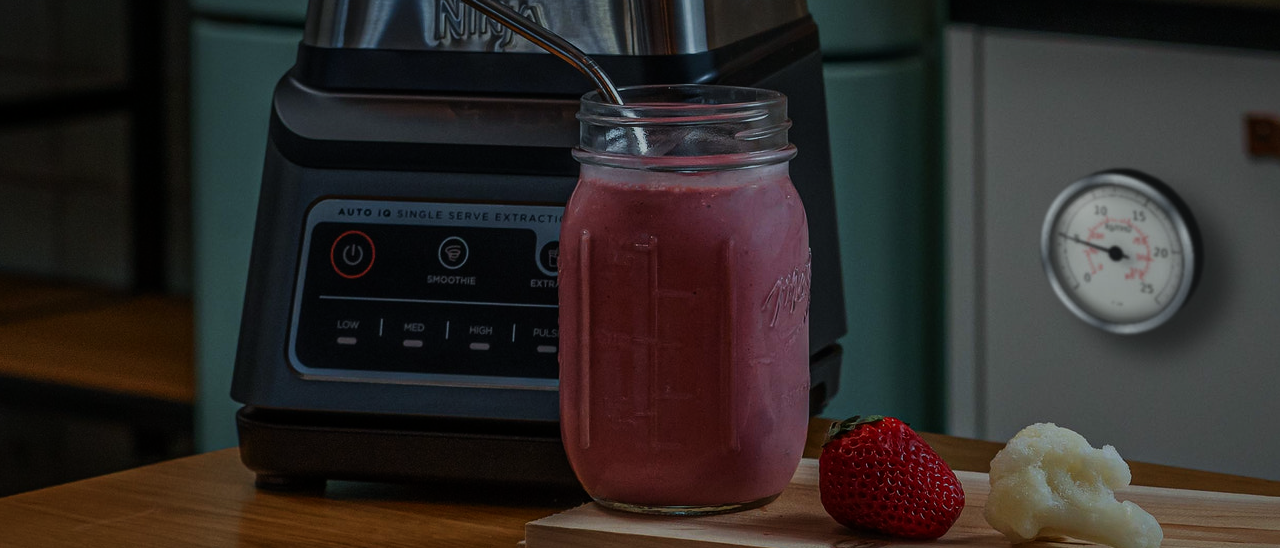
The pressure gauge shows 5 kg/cm²
